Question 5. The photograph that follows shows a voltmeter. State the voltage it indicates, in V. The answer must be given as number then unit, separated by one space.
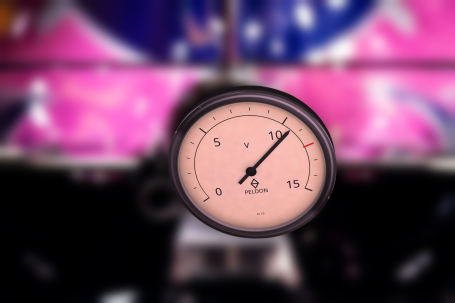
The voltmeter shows 10.5 V
